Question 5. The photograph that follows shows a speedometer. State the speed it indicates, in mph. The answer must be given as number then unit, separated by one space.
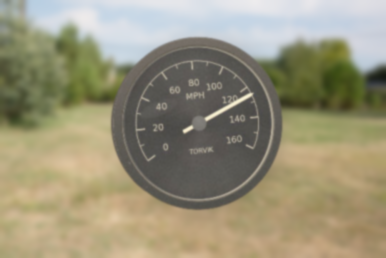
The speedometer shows 125 mph
